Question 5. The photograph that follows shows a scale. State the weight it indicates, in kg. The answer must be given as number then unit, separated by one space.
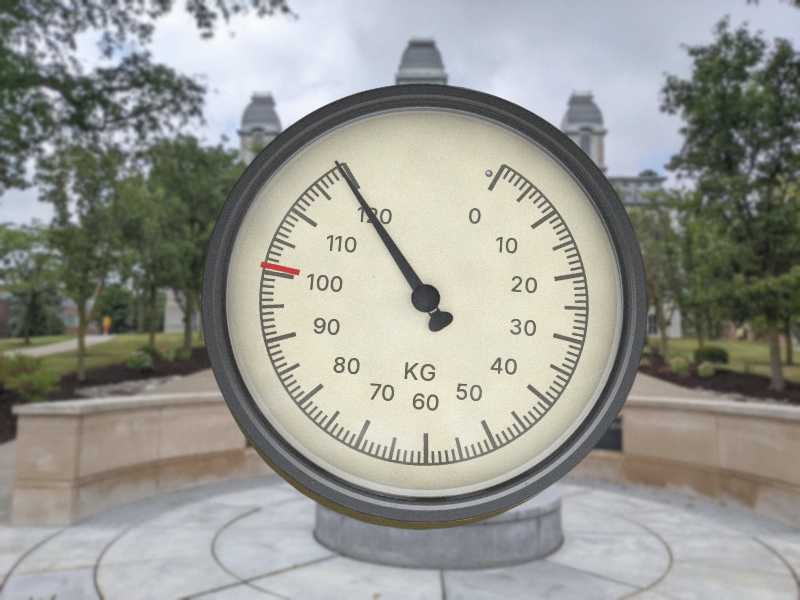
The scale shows 119 kg
